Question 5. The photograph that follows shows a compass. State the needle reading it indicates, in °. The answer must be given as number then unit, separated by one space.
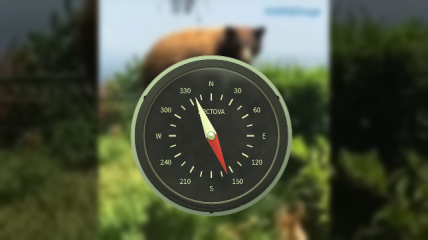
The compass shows 157.5 °
